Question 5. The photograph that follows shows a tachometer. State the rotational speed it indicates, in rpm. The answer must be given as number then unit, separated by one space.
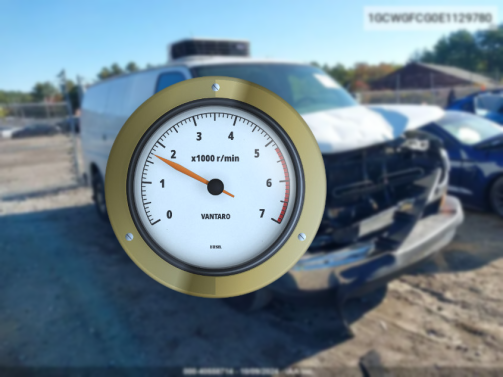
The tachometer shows 1700 rpm
